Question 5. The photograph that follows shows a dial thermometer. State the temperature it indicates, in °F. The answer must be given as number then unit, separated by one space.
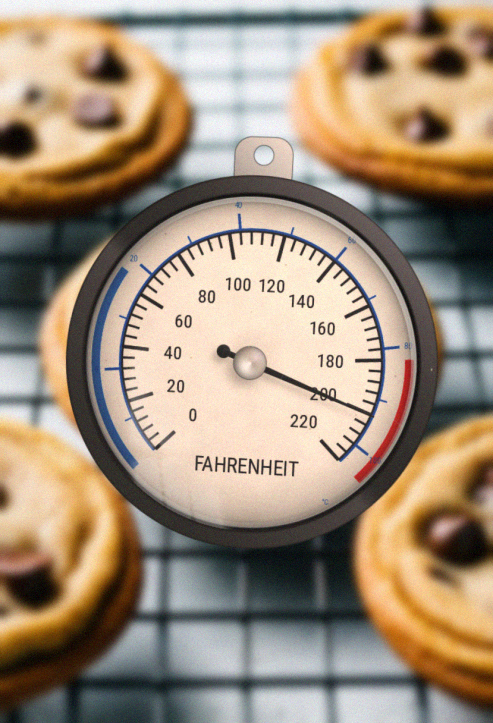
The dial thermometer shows 200 °F
